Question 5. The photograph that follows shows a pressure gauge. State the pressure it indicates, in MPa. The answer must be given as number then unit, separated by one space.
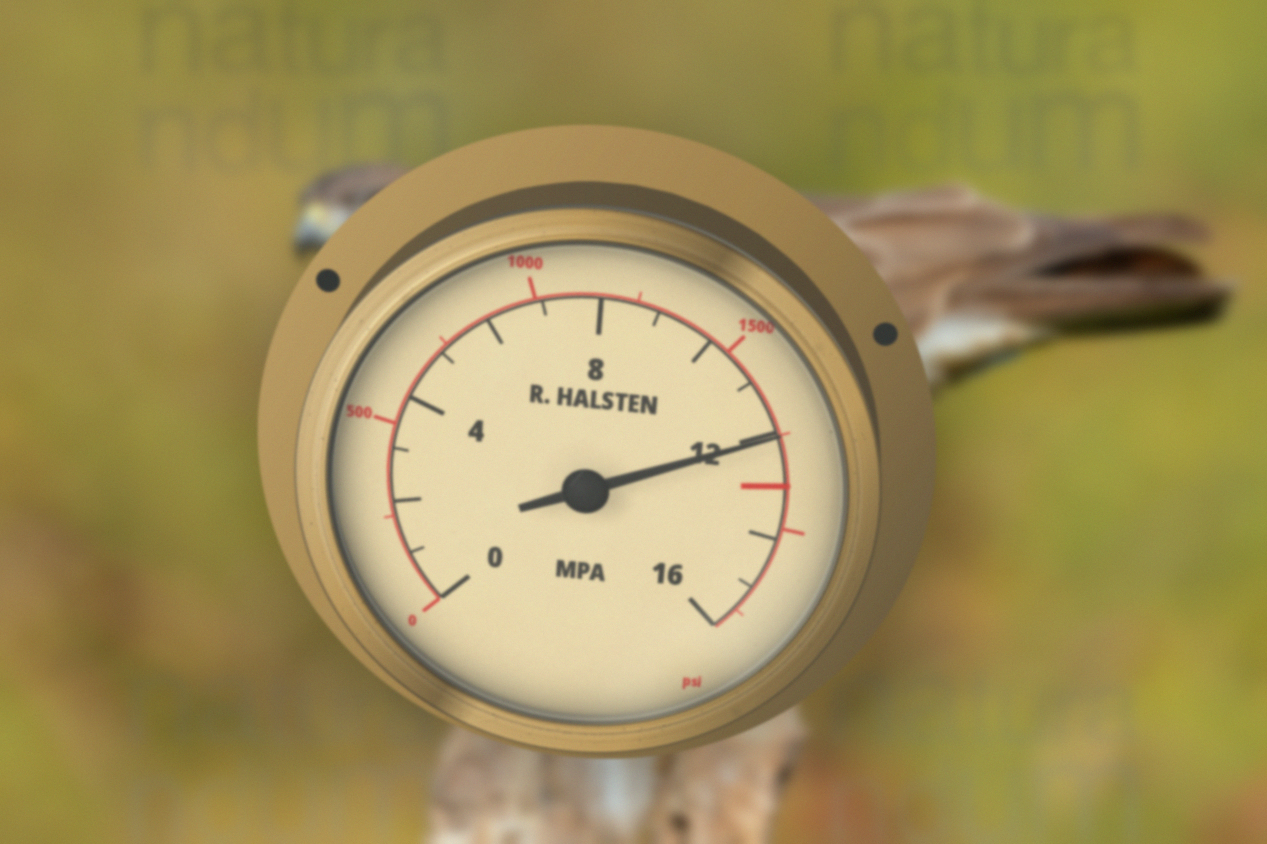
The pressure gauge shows 12 MPa
